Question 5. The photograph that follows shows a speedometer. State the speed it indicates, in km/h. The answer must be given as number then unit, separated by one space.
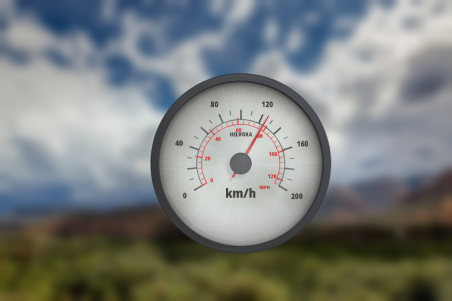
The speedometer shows 125 km/h
